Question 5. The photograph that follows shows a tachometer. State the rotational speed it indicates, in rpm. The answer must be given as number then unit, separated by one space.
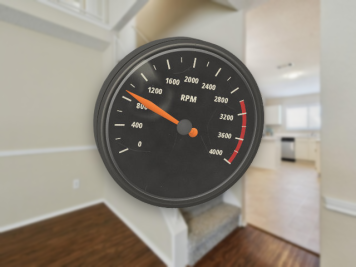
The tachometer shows 900 rpm
